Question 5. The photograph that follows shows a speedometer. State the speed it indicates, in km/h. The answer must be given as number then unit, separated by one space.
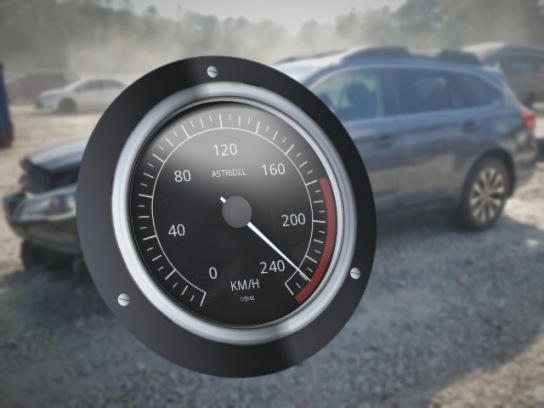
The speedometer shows 230 km/h
